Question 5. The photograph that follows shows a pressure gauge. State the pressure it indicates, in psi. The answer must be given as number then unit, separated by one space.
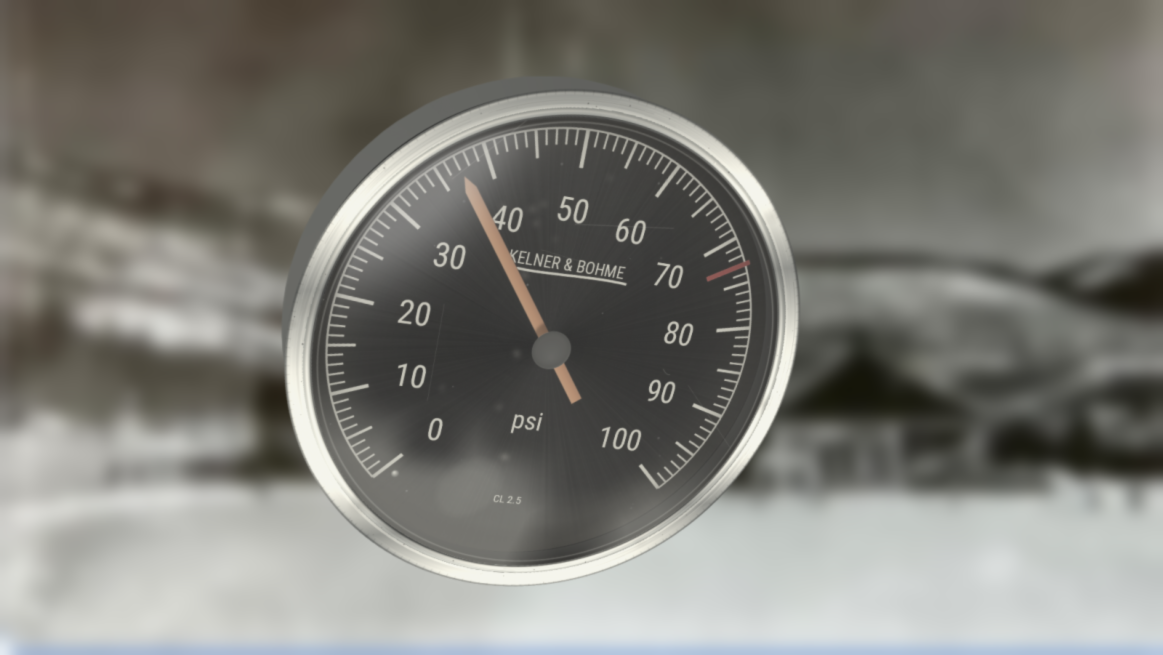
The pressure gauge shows 37 psi
